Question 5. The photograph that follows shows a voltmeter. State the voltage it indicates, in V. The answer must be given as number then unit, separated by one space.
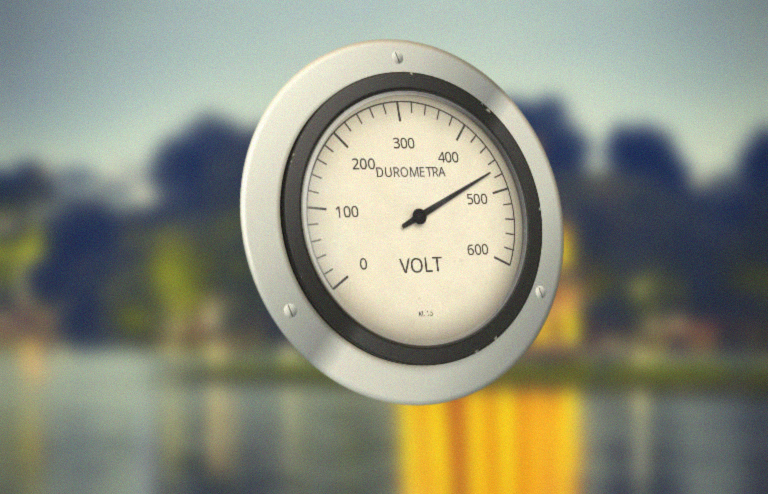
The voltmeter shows 470 V
